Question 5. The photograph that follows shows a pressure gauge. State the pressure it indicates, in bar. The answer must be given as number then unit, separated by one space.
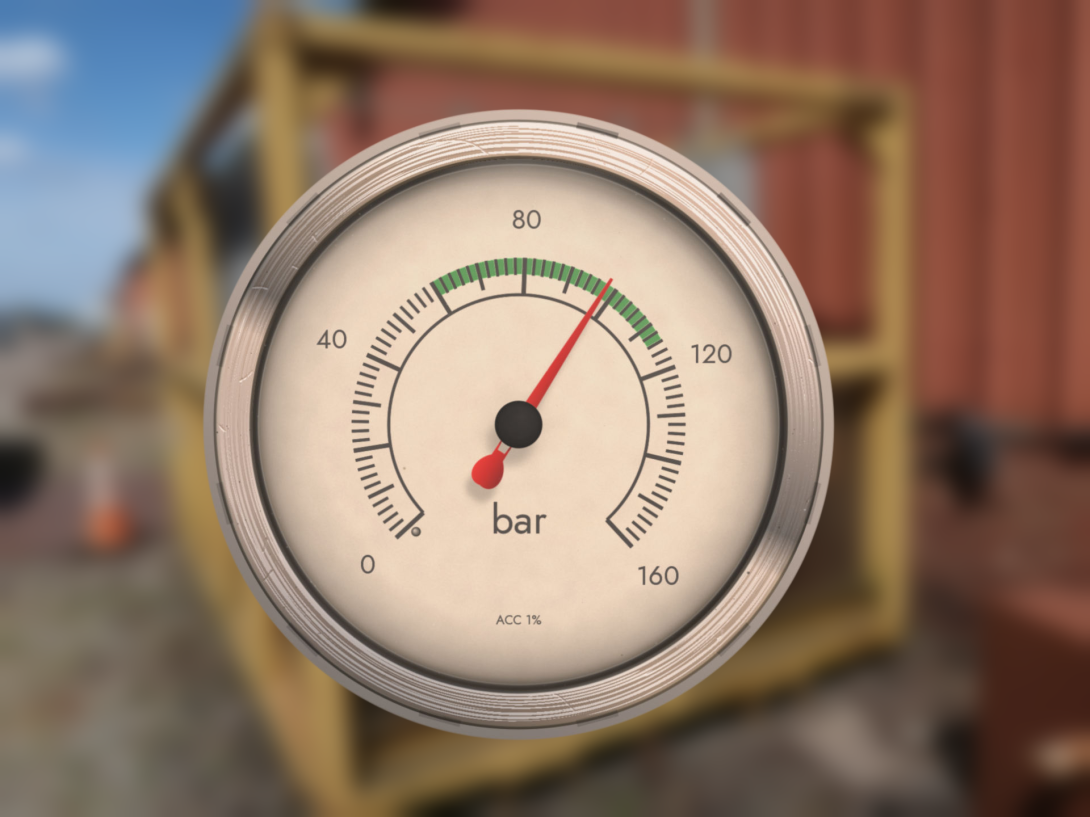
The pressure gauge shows 98 bar
